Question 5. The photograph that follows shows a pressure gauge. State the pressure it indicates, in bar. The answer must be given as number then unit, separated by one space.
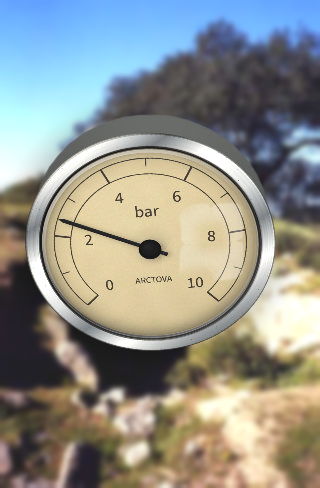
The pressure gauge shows 2.5 bar
